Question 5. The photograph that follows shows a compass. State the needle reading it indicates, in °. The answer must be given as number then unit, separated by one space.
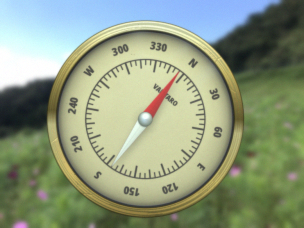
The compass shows 355 °
